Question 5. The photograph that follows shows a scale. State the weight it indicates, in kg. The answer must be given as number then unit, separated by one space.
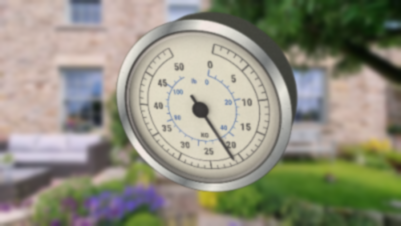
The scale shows 21 kg
